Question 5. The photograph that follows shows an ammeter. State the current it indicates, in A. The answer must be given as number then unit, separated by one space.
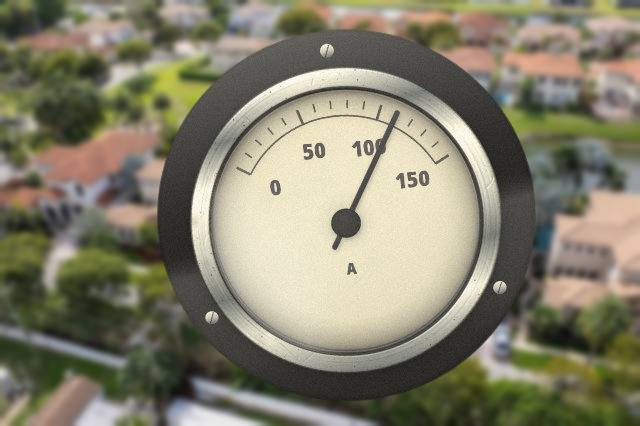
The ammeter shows 110 A
